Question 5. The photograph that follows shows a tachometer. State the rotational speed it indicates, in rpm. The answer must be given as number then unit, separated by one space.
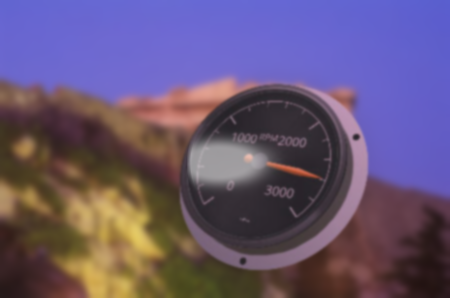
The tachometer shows 2600 rpm
